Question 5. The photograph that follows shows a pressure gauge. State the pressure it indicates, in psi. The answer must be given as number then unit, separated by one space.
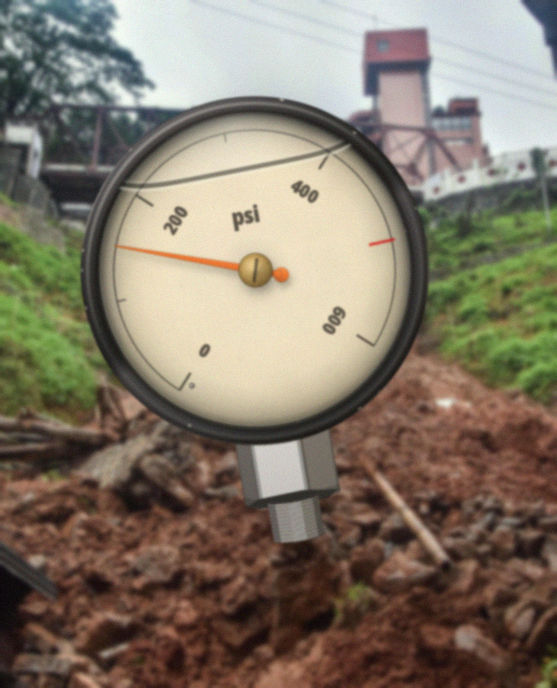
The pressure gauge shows 150 psi
